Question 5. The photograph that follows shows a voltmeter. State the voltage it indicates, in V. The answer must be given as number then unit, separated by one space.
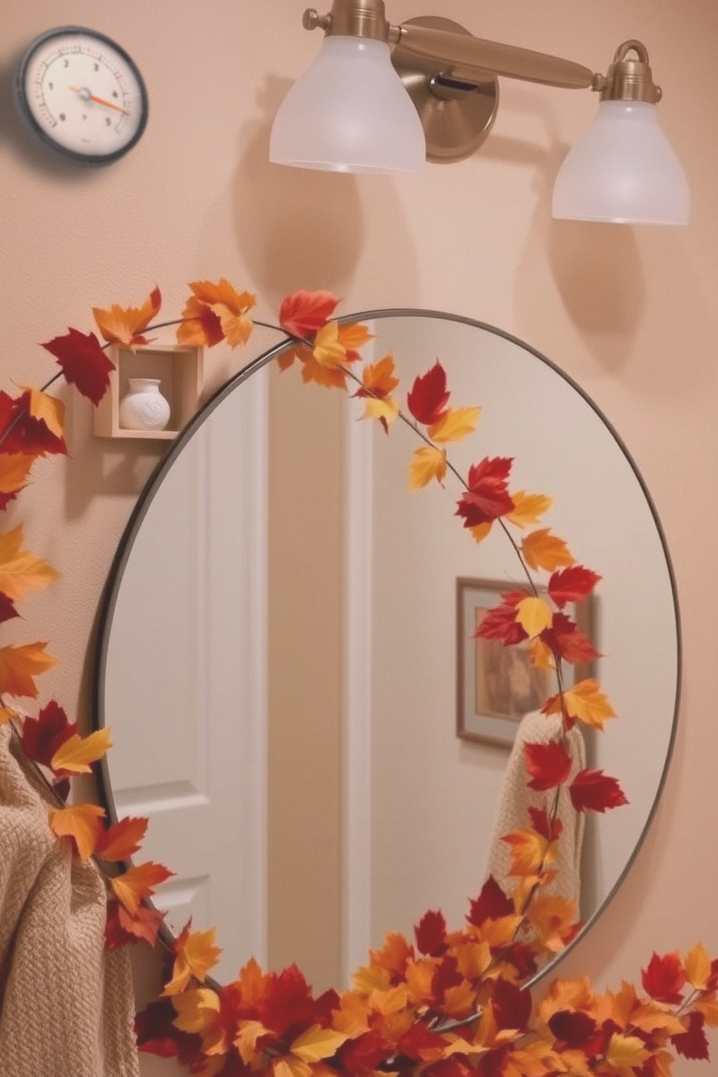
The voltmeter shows 4.5 V
